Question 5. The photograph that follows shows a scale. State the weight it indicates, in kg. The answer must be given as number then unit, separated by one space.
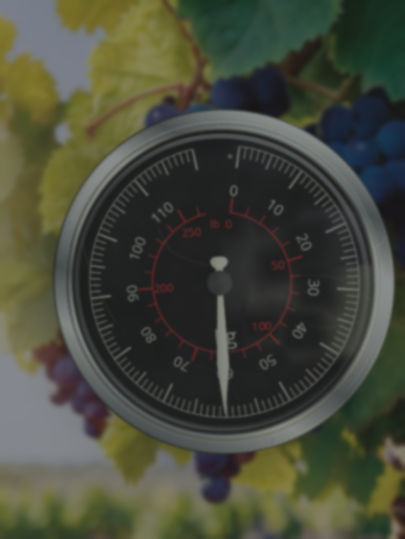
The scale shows 60 kg
